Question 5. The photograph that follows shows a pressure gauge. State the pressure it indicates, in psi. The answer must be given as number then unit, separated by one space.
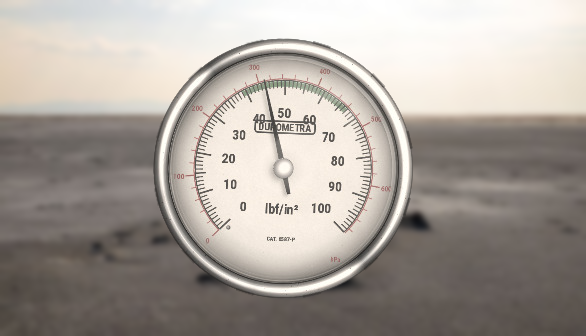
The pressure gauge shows 45 psi
